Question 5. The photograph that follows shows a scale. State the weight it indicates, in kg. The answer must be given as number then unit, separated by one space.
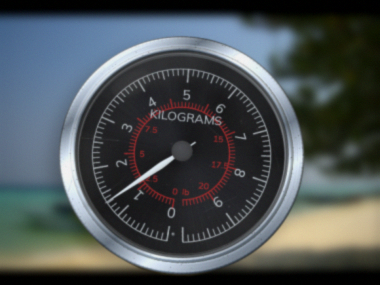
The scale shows 1.3 kg
